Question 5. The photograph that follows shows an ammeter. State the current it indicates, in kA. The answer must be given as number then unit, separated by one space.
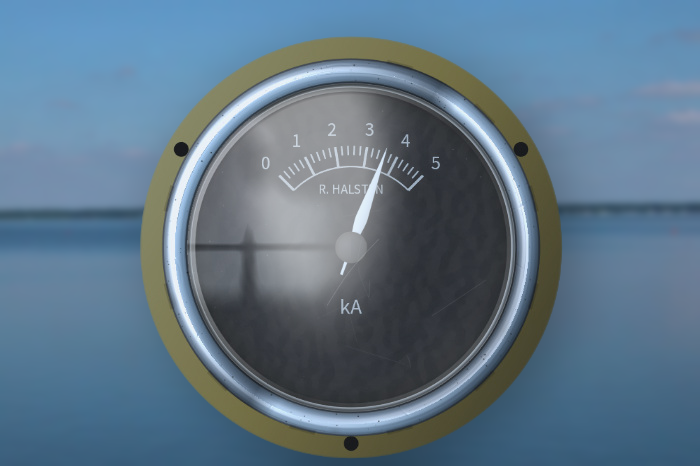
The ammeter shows 3.6 kA
